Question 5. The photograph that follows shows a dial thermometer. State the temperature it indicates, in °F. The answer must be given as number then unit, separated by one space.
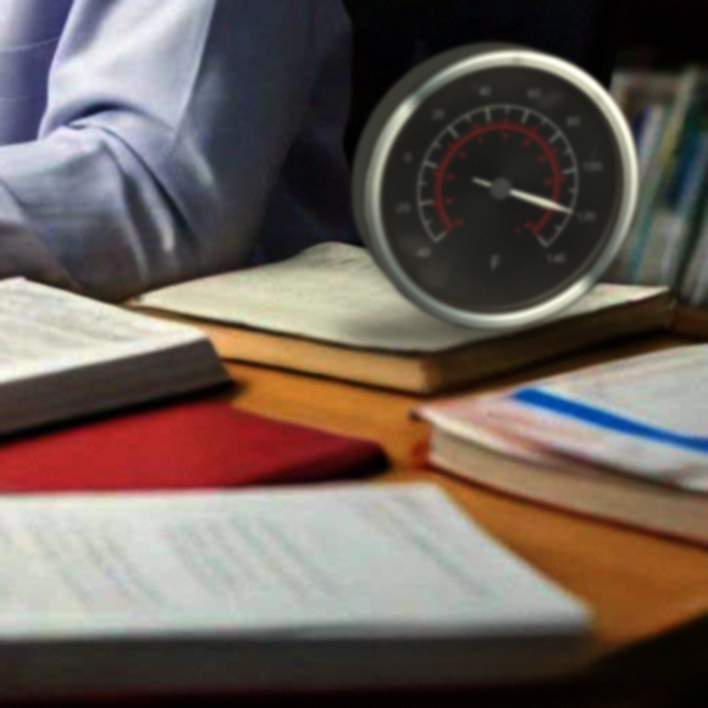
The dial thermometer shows 120 °F
